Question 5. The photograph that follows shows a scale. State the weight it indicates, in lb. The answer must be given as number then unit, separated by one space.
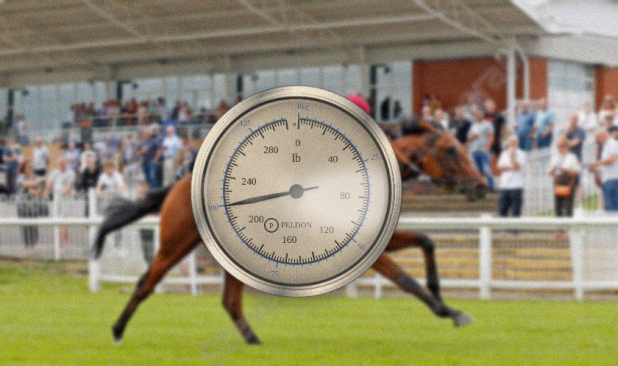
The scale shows 220 lb
